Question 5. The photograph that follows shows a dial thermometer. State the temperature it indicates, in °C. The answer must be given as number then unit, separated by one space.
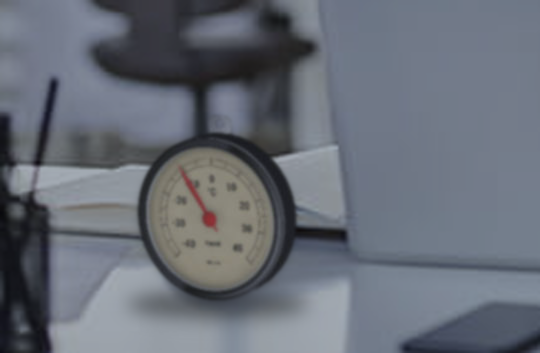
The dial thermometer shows -10 °C
